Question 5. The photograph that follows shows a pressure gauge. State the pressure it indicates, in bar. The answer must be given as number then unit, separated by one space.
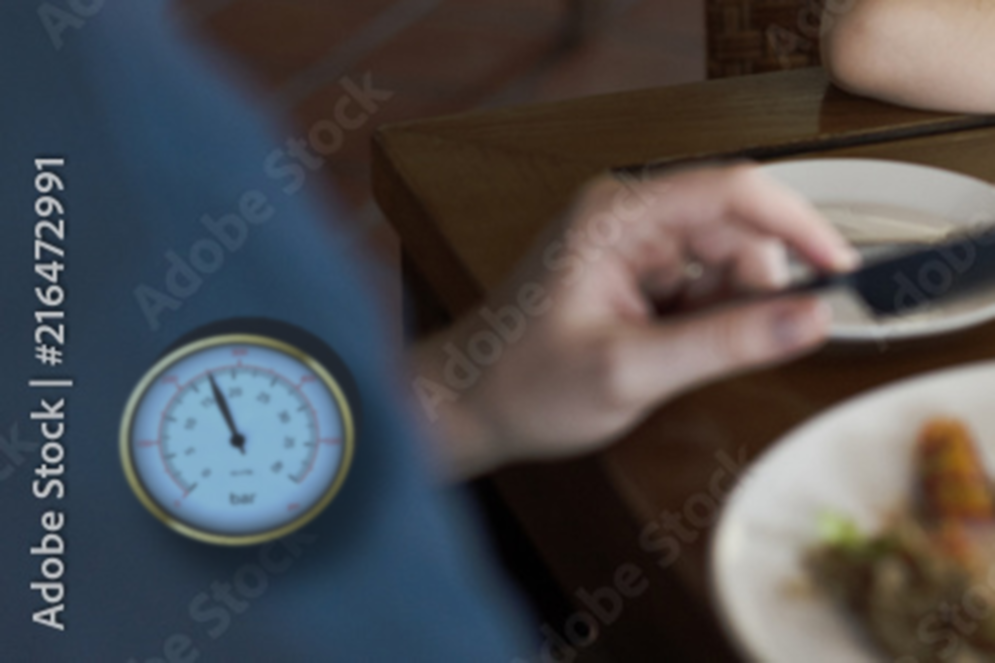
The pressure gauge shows 17.5 bar
